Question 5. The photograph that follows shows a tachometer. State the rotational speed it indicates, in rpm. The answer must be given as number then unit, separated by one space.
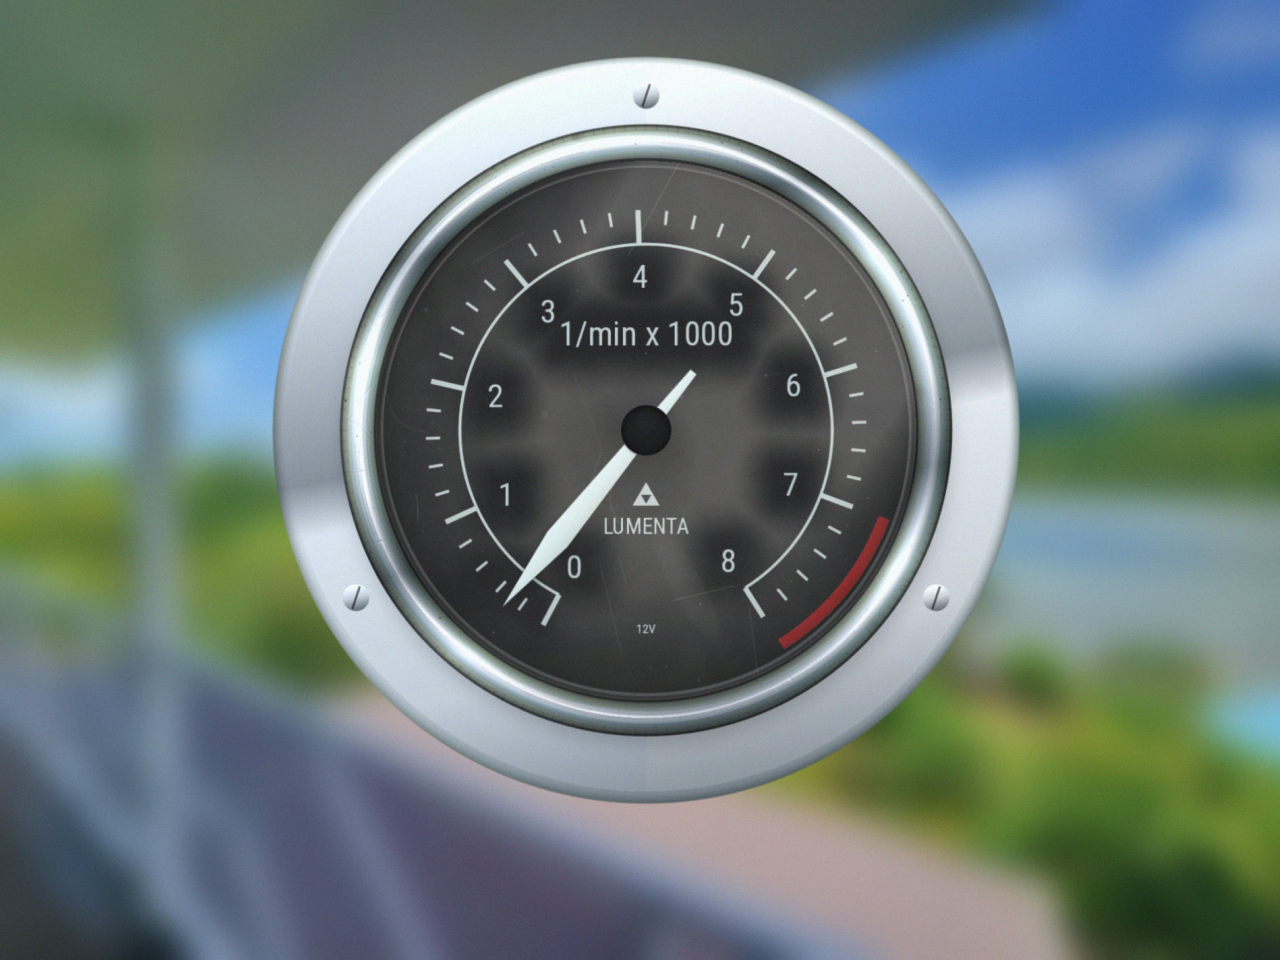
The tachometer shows 300 rpm
